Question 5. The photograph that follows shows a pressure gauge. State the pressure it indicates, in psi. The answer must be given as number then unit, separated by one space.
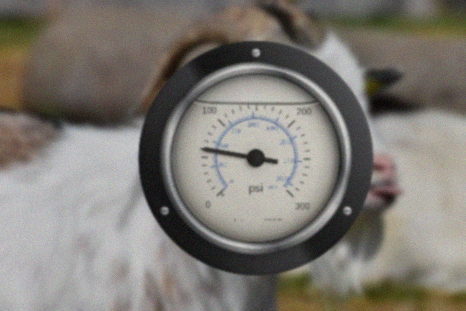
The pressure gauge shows 60 psi
